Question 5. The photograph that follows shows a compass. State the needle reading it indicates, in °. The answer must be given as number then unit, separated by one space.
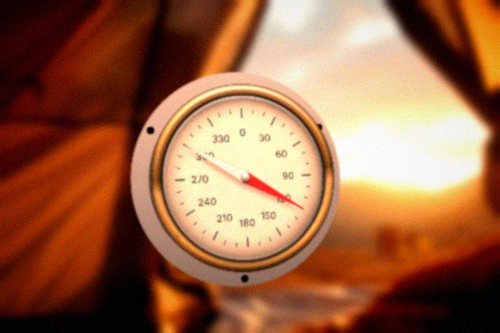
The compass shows 120 °
